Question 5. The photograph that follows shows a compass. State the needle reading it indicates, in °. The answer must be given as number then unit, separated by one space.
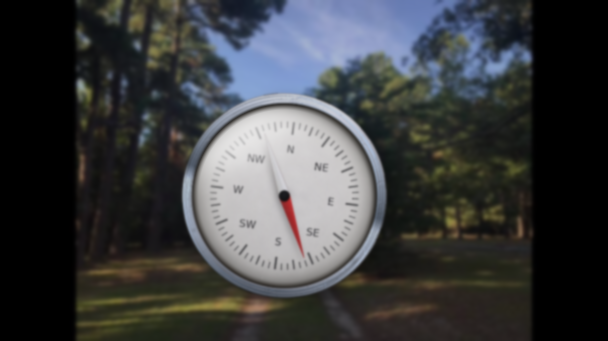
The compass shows 155 °
